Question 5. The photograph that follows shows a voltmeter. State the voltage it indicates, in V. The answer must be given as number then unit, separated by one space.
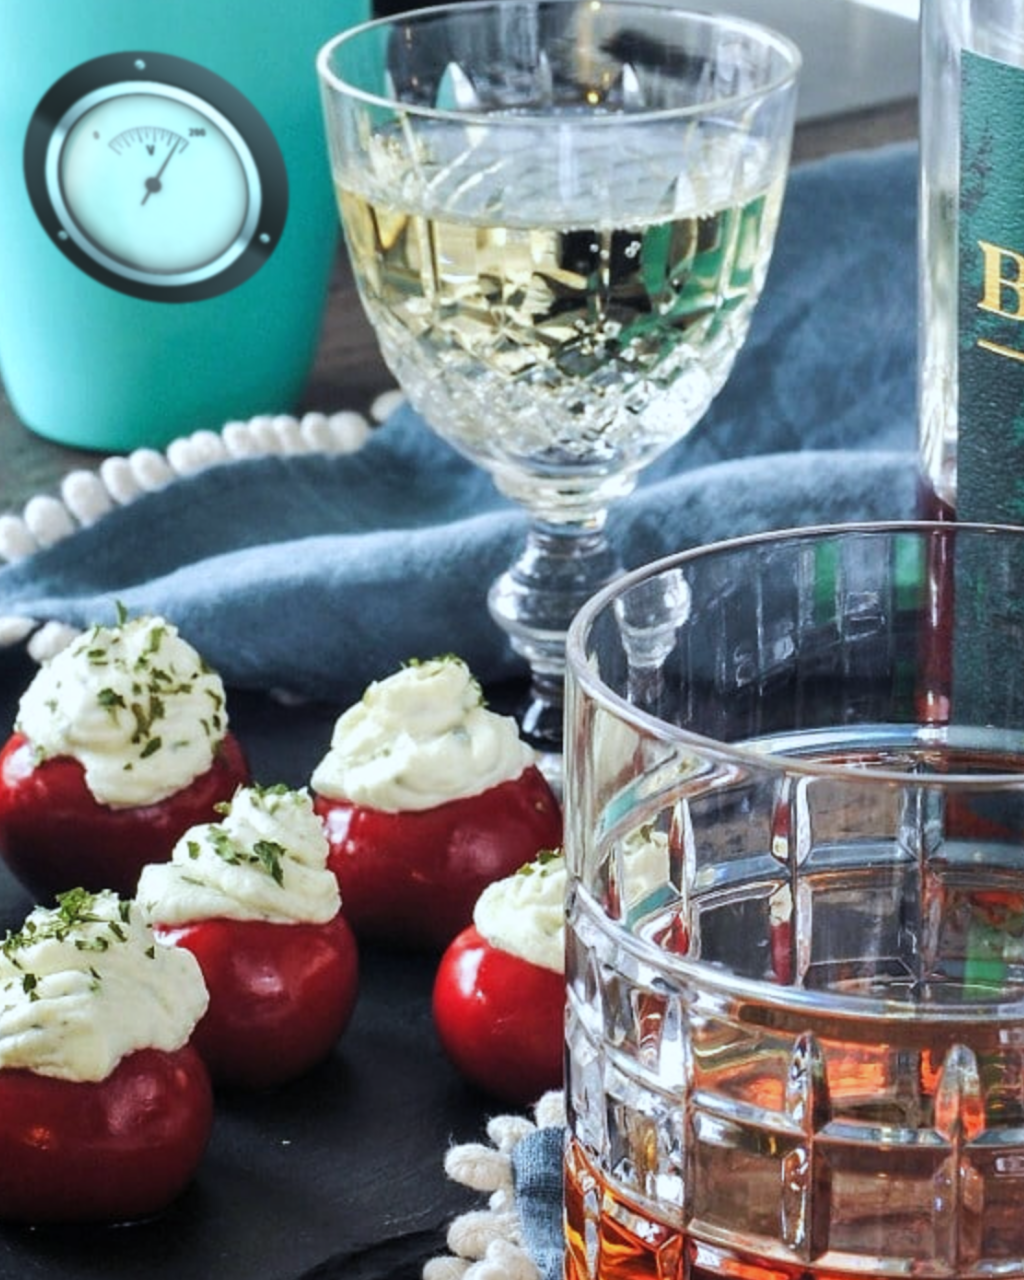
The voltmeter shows 180 V
